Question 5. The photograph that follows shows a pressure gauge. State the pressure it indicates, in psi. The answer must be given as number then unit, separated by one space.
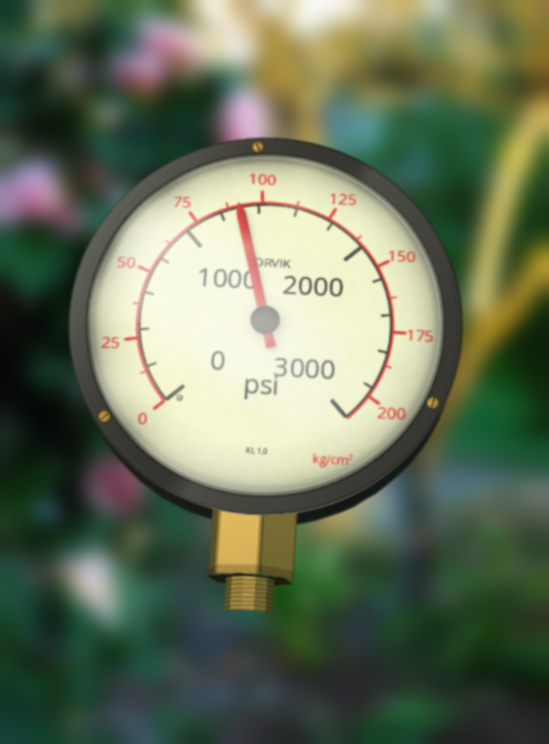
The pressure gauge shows 1300 psi
